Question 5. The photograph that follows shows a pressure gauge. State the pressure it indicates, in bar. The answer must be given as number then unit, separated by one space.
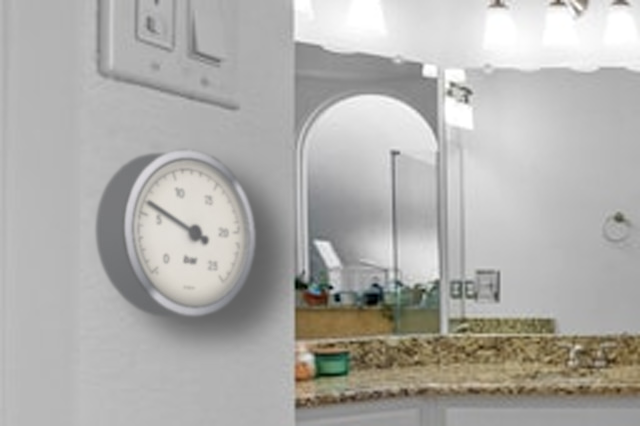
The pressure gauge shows 6 bar
